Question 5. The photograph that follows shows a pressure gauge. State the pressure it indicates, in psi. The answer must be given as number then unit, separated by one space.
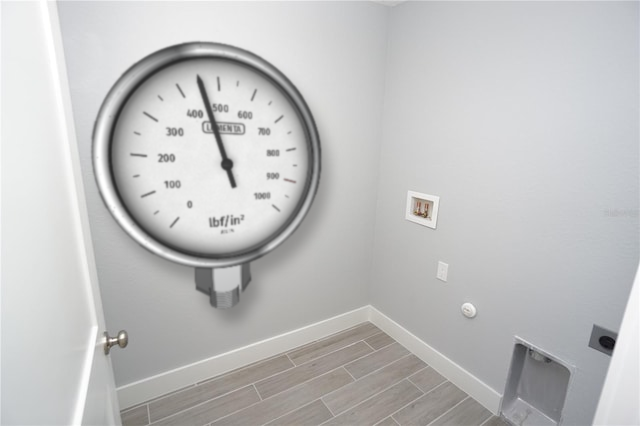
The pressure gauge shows 450 psi
